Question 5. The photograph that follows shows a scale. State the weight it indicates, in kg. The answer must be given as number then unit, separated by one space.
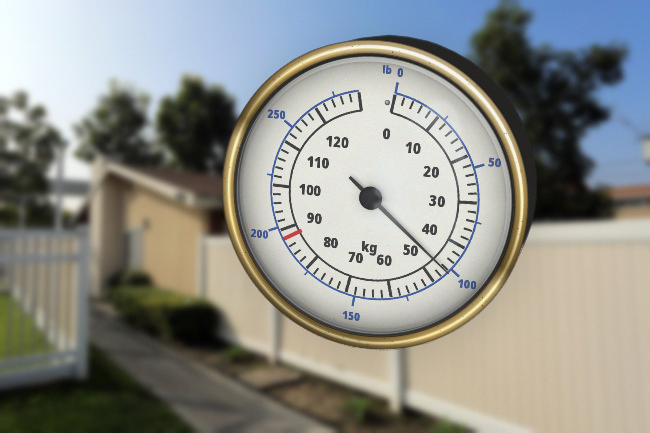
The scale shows 46 kg
